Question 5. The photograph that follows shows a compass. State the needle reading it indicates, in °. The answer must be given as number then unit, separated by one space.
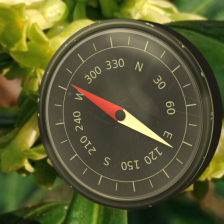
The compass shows 277.5 °
